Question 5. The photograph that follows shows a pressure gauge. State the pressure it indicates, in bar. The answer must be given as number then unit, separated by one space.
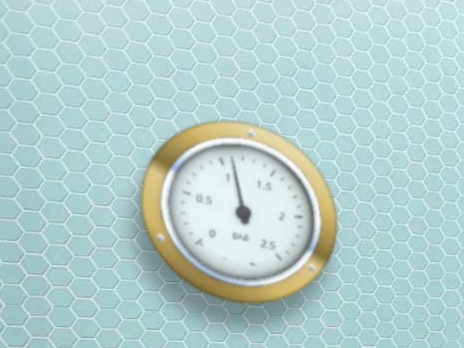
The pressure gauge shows 1.1 bar
